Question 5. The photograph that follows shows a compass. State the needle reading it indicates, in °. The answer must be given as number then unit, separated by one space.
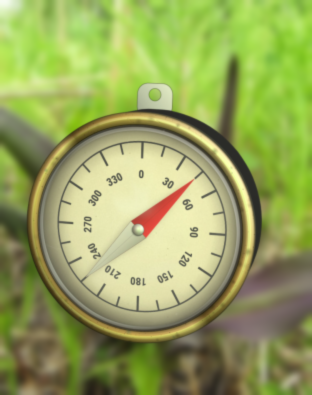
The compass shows 45 °
